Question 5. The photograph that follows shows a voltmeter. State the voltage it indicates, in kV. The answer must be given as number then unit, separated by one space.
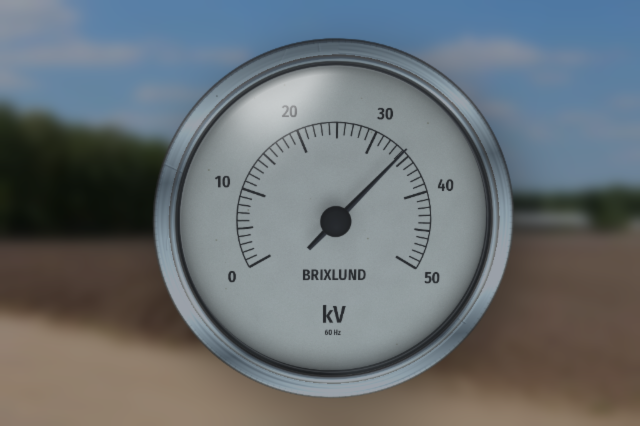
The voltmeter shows 34 kV
